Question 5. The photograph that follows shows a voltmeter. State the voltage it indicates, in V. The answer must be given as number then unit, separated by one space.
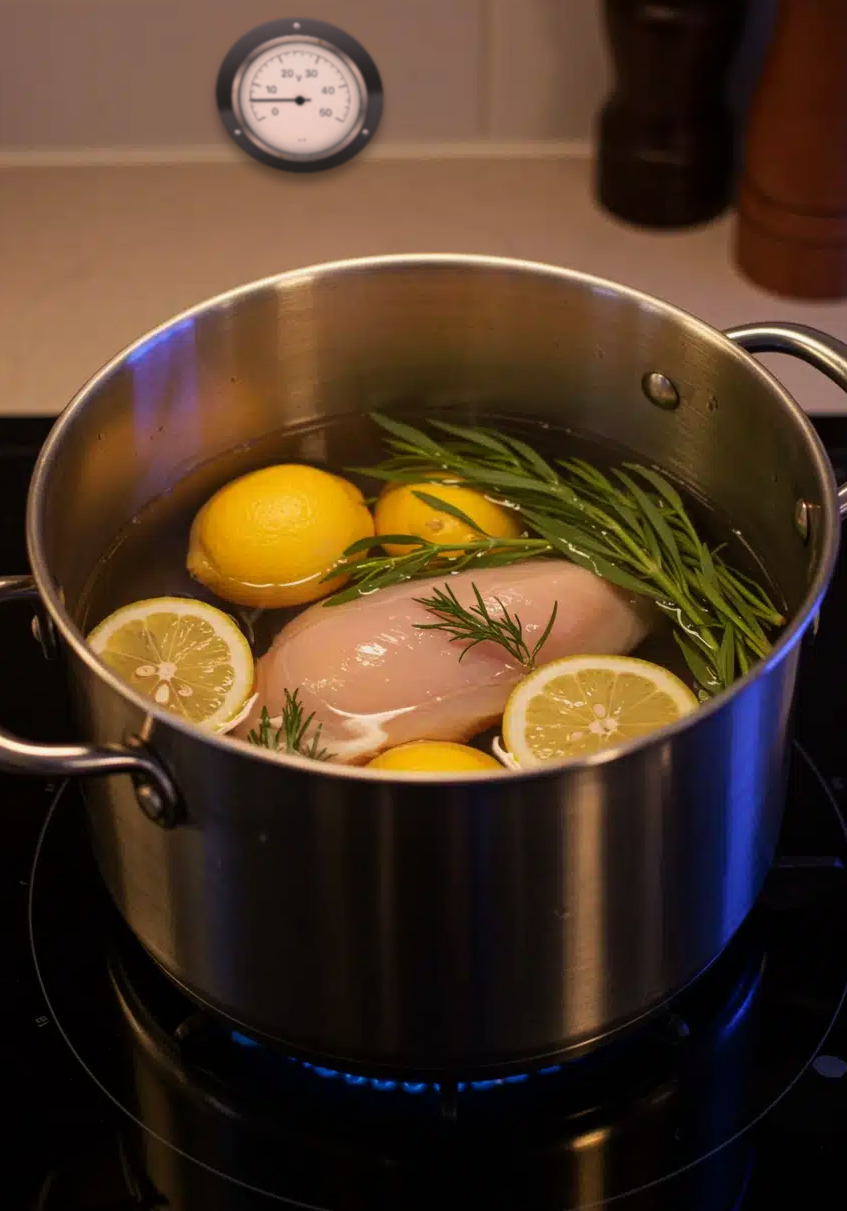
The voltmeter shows 6 V
